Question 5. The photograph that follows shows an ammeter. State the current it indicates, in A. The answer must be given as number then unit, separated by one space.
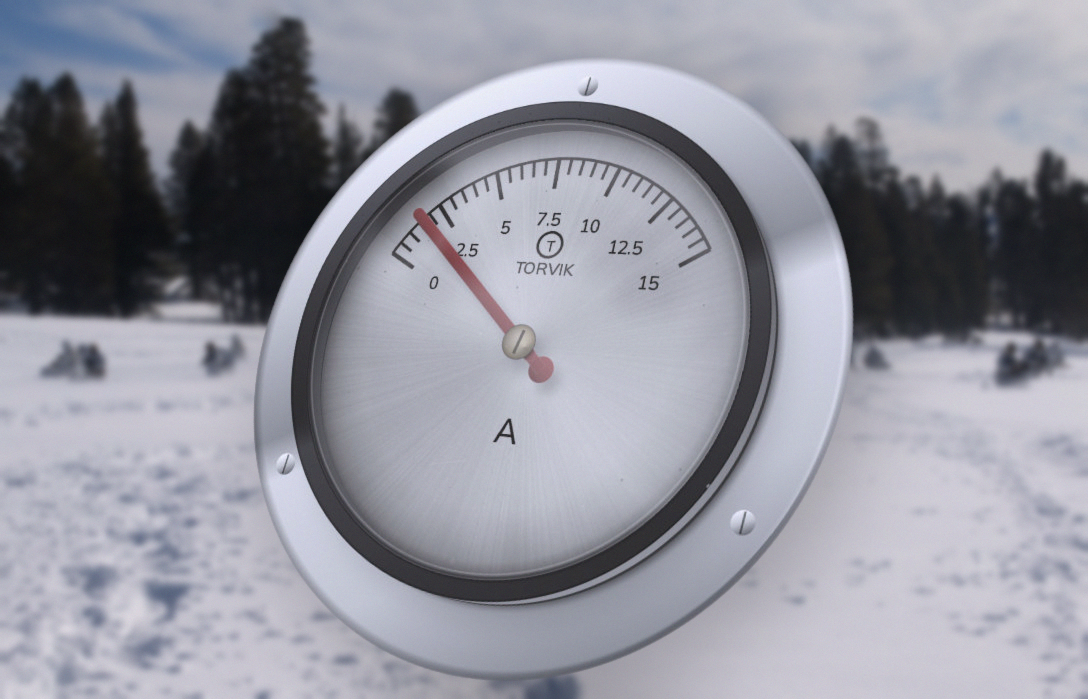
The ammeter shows 1.75 A
